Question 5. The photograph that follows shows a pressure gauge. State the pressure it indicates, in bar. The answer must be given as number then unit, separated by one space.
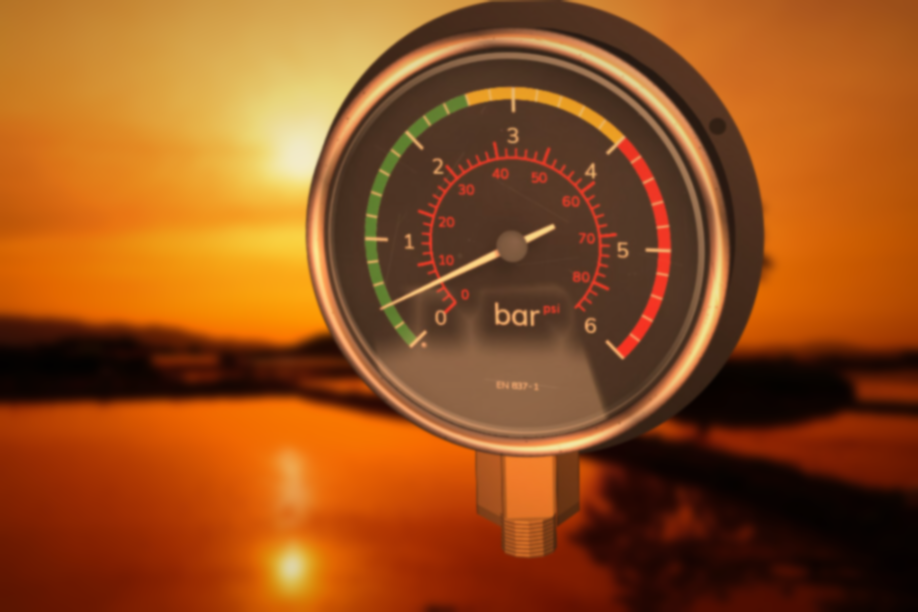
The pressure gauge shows 0.4 bar
